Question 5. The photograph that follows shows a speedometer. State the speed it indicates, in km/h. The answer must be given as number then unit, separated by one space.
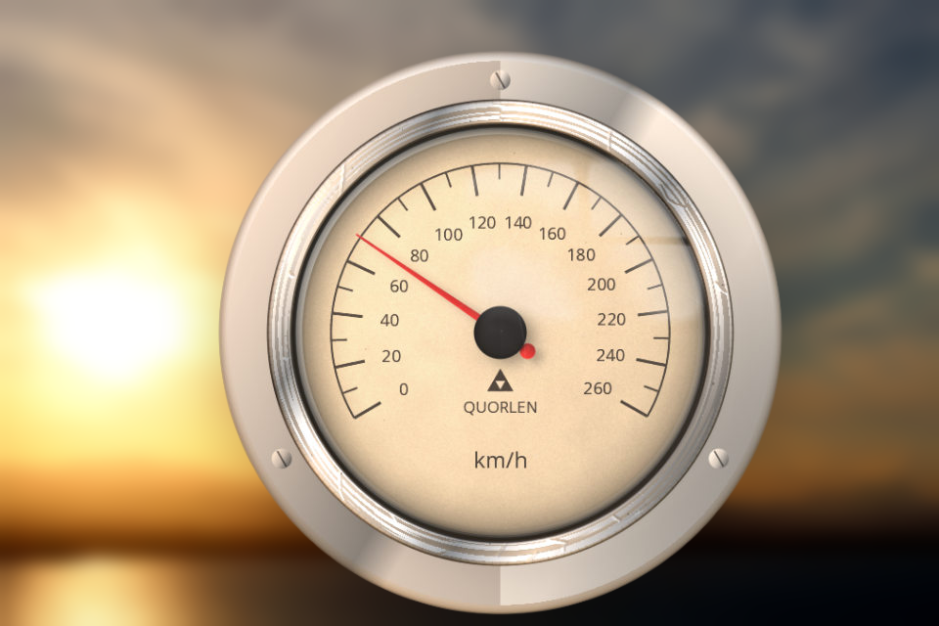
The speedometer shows 70 km/h
